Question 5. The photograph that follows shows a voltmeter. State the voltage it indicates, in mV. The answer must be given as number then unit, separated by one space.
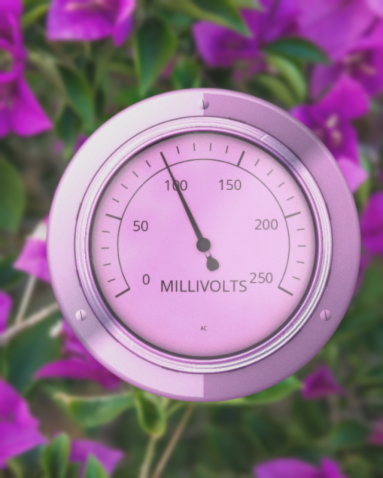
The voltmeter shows 100 mV
